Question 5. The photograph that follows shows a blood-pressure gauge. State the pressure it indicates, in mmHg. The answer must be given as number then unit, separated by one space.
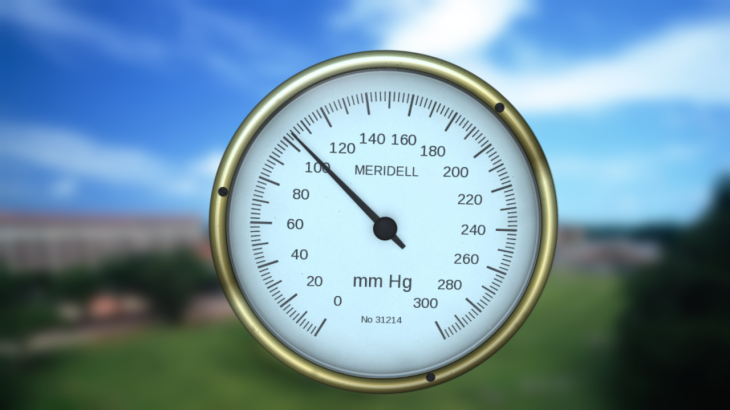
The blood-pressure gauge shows 104 mmHg
